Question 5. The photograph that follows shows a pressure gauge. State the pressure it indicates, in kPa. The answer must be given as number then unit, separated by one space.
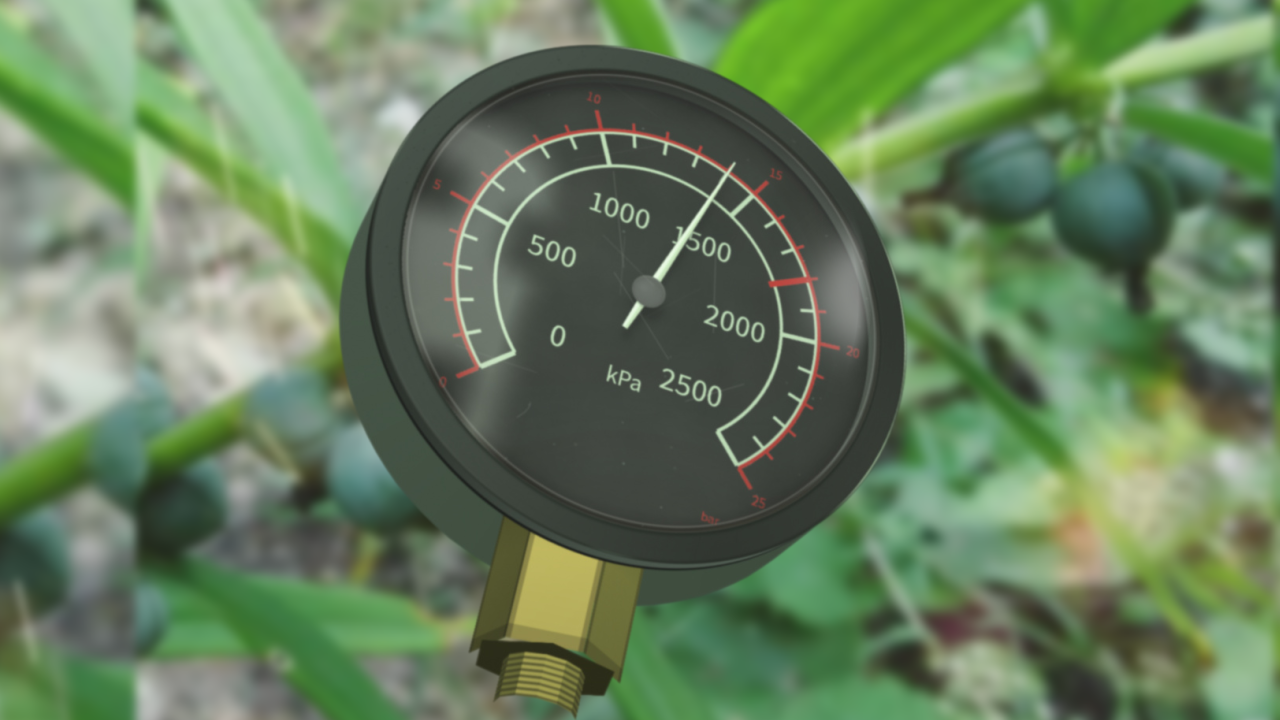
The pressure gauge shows 1400 kPa
